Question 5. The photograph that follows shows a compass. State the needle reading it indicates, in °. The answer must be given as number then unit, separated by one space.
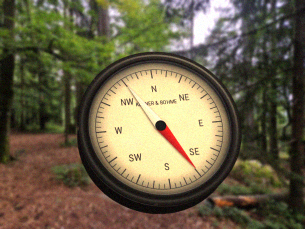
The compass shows 150 °
